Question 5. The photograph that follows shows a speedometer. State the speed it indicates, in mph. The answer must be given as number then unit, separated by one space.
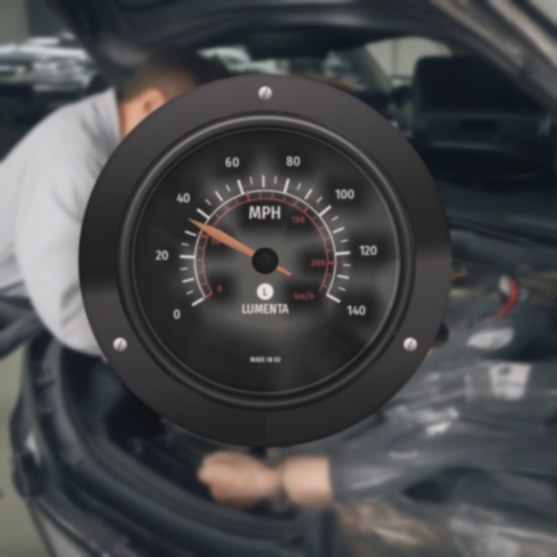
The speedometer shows 35 mph
